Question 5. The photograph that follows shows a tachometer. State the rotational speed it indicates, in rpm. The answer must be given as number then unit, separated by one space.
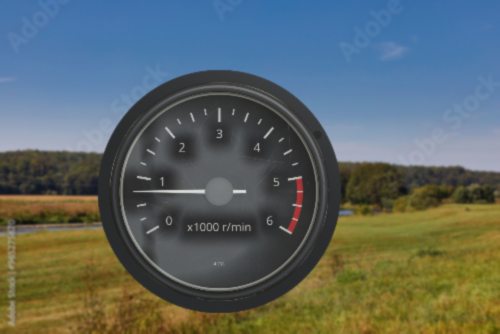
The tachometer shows 750 rpm
